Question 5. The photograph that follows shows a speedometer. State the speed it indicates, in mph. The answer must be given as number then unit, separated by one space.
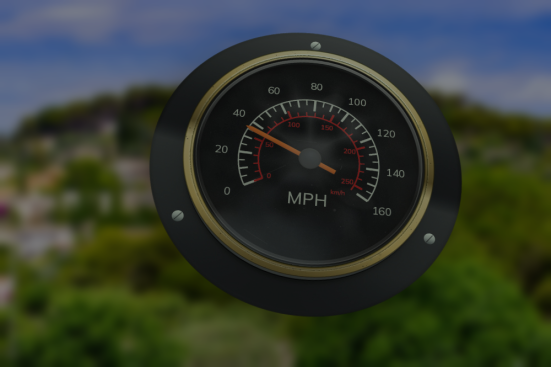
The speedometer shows 35 mph
